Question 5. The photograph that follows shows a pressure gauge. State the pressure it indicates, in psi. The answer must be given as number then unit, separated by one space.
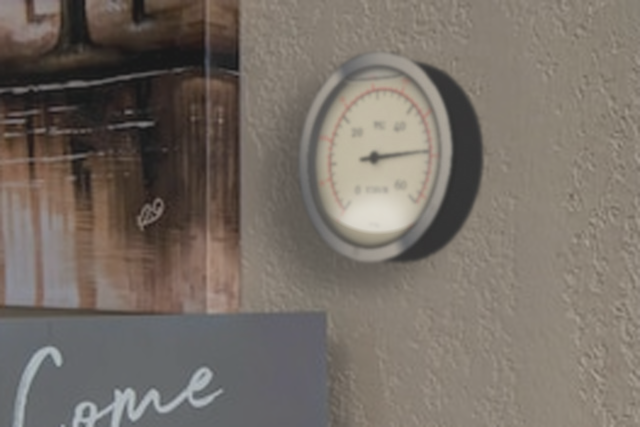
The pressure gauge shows 50 psi
